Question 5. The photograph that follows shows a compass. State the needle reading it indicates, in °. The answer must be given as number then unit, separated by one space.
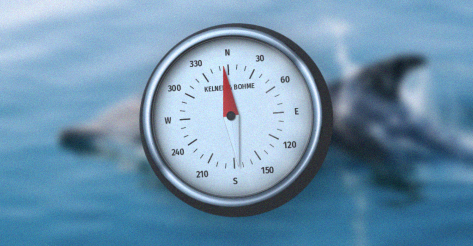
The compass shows 355 °
